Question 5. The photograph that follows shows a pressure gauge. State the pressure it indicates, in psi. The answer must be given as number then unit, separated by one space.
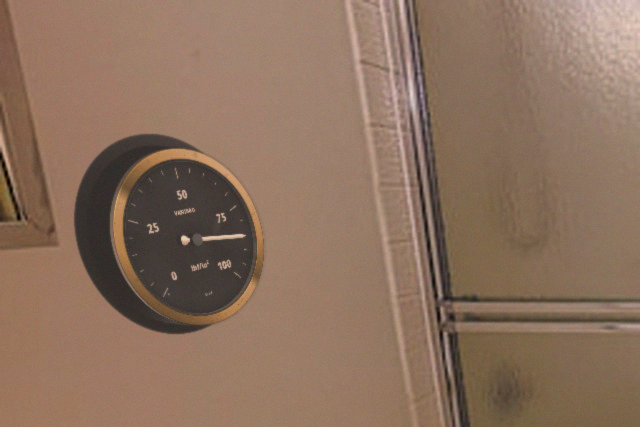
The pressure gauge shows 85 psi
